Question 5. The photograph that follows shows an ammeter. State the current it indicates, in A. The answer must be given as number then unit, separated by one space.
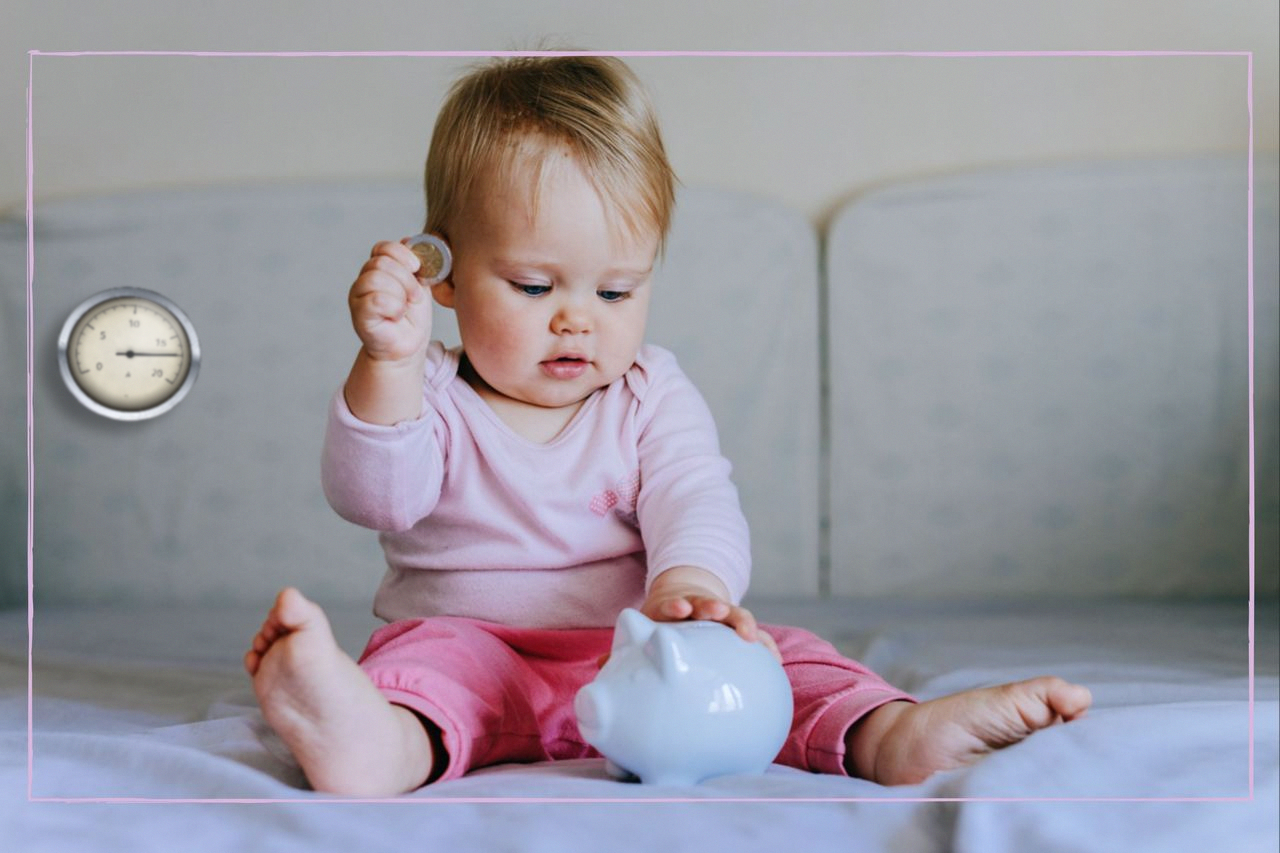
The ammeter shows 17 A
